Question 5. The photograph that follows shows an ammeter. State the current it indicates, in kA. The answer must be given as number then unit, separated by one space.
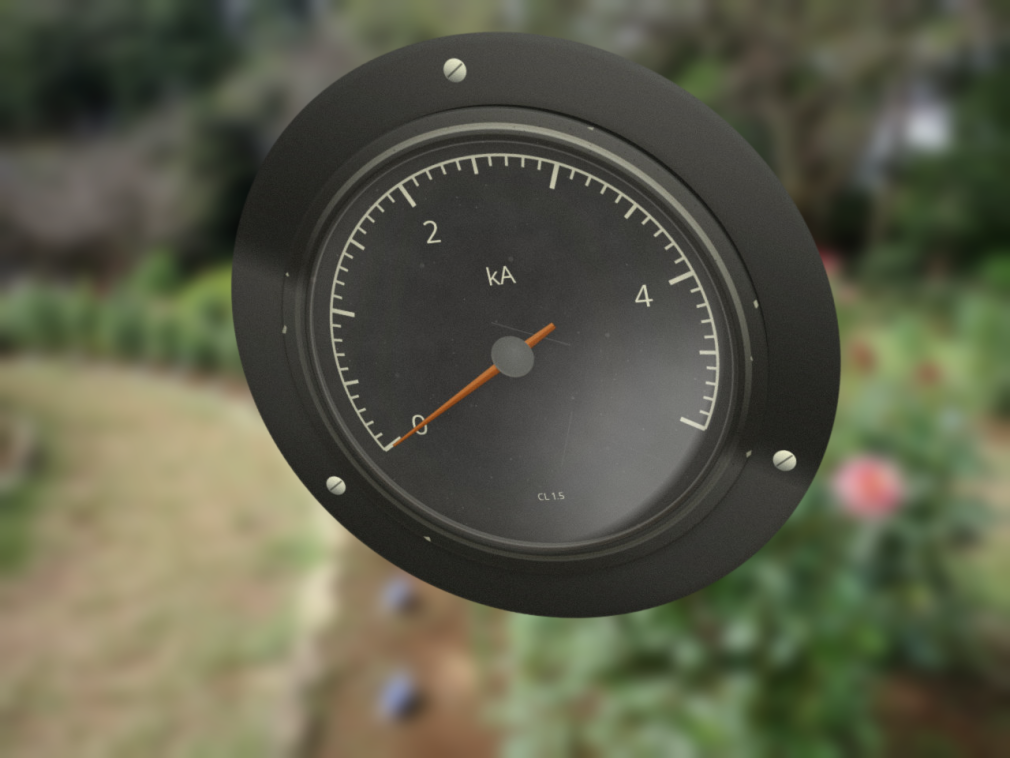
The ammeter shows 0 kA
